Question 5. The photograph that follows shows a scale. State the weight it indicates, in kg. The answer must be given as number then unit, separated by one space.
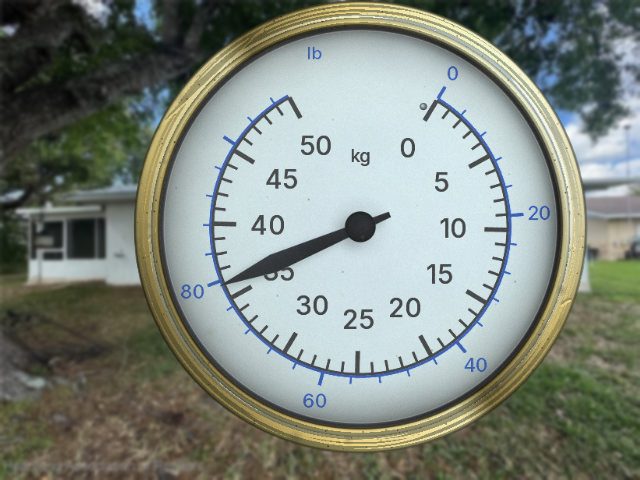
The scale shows 36 kg
